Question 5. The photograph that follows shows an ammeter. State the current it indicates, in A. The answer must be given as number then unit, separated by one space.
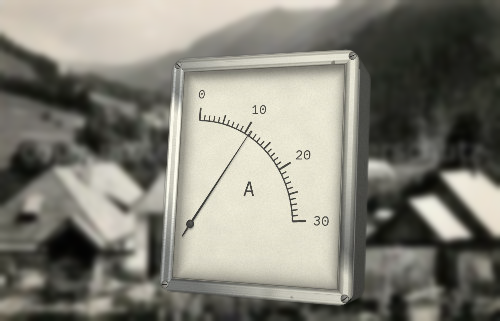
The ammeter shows 11 A
